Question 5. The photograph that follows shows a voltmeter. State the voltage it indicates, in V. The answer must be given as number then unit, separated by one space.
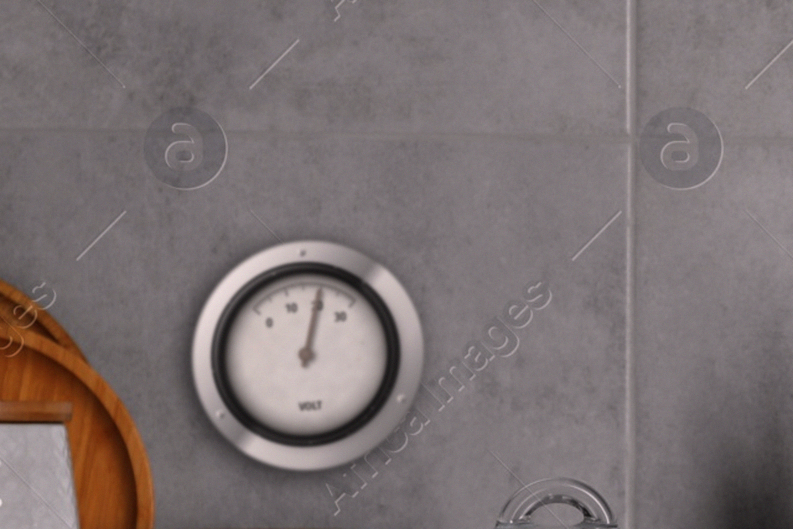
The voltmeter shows 20 V
